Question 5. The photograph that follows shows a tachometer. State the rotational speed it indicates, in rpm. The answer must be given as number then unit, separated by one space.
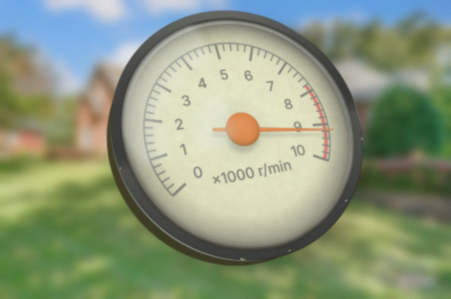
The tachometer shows 9200 rpm
